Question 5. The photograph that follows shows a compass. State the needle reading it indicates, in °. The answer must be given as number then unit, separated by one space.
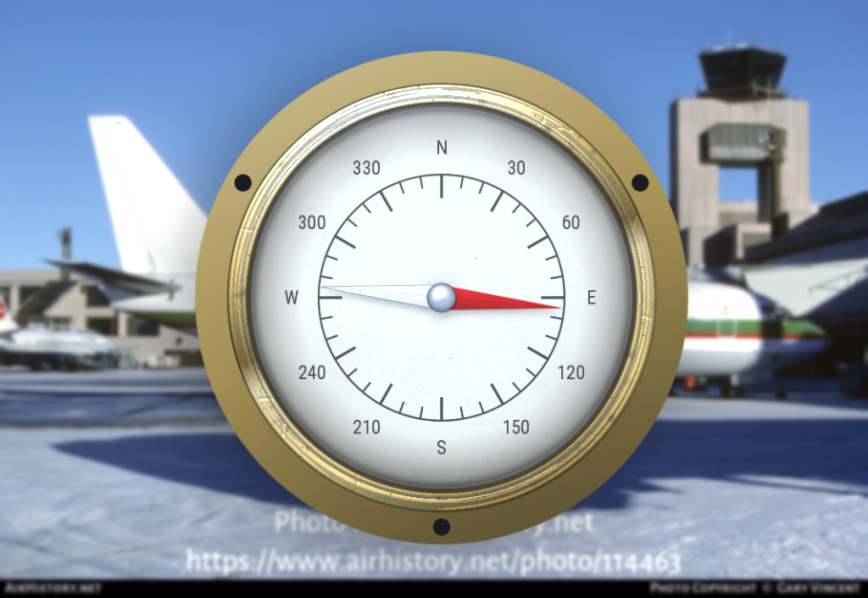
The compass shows 95 °
